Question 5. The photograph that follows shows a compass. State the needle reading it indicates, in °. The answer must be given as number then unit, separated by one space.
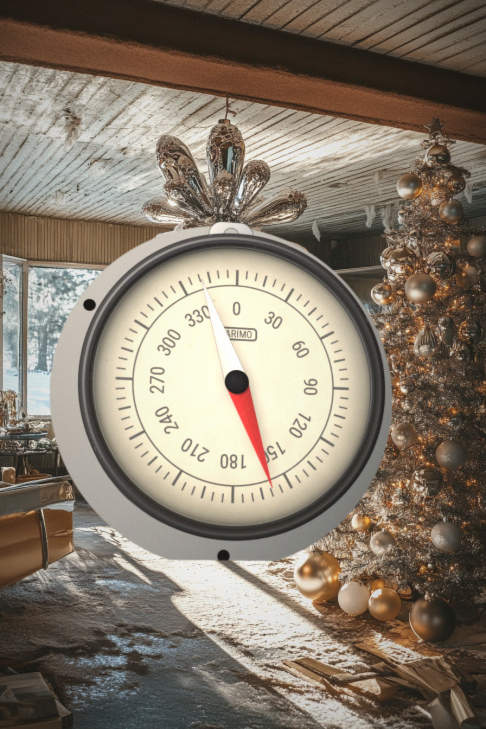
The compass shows 160 °
